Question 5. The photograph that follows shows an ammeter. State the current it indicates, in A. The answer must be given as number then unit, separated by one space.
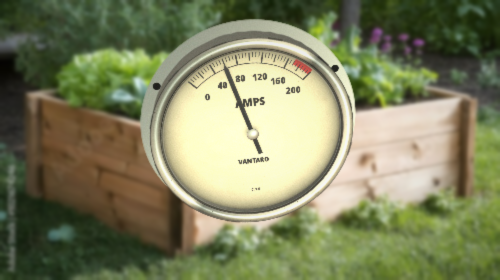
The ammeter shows 60 A
